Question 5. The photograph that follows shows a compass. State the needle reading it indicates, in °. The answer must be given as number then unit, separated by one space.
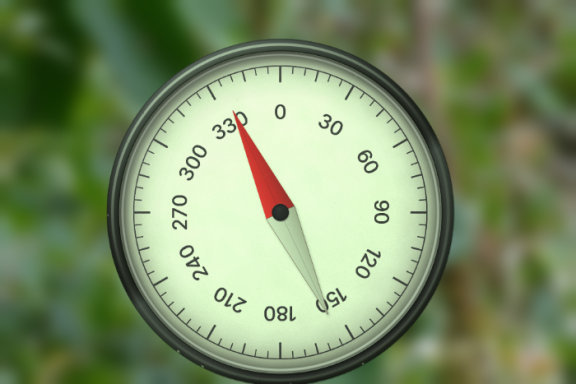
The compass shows 335 °
